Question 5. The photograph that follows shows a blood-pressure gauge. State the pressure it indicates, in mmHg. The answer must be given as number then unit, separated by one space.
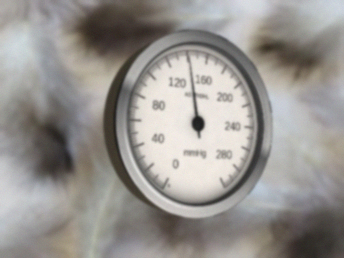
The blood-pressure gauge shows 140 mmHg
